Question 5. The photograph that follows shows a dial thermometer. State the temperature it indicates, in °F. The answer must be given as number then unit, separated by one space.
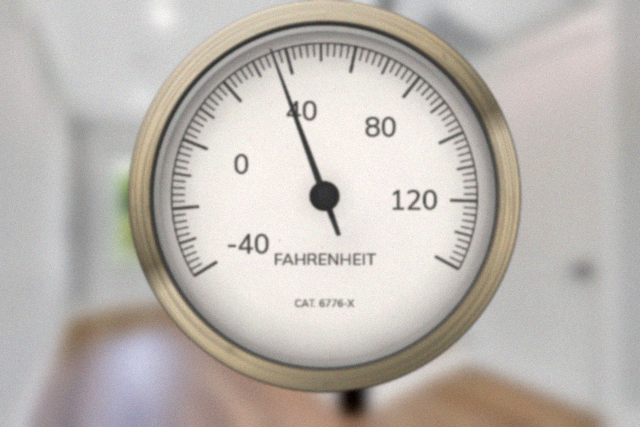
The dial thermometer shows 36 °F
